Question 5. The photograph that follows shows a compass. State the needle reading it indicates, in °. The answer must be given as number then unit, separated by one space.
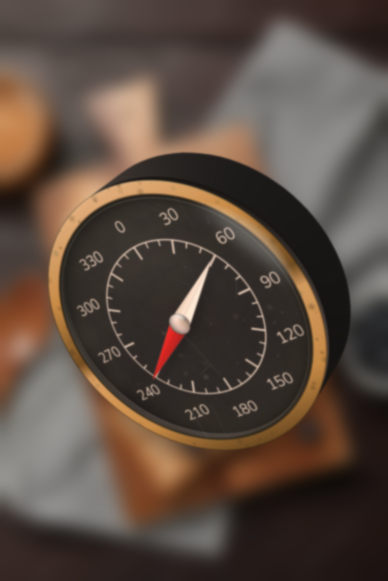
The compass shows 240 °
